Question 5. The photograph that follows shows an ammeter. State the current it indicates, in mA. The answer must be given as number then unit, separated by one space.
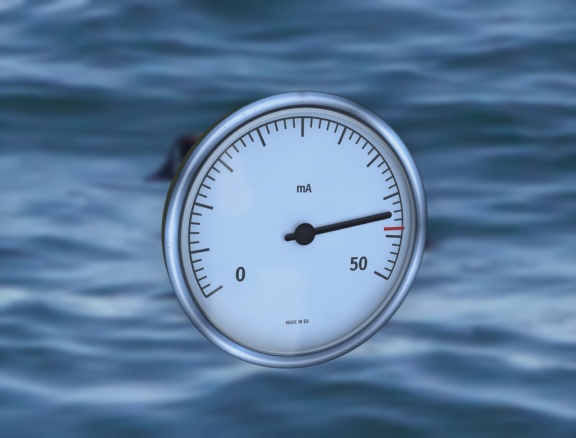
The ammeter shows 42 mA
